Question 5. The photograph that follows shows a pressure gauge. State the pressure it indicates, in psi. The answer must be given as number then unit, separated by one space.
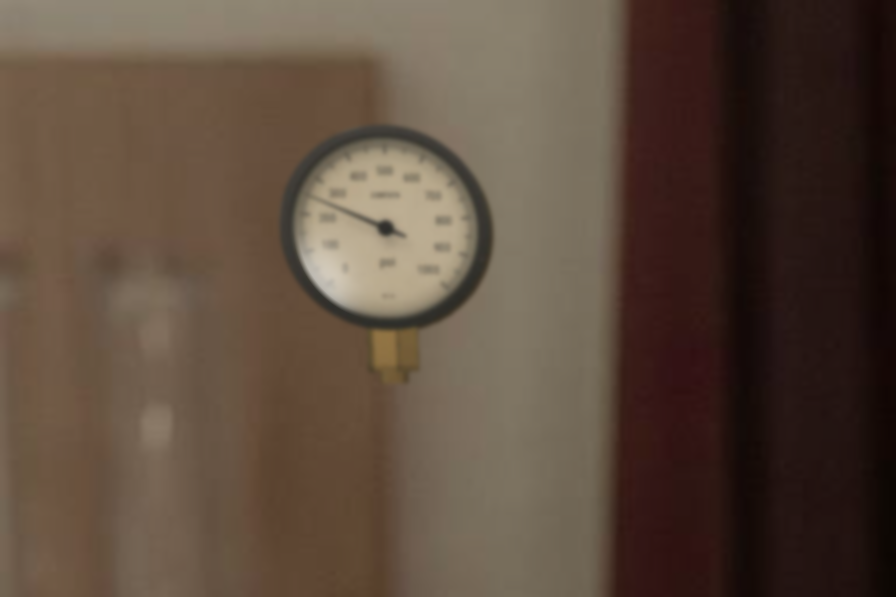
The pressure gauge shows 250 psi
